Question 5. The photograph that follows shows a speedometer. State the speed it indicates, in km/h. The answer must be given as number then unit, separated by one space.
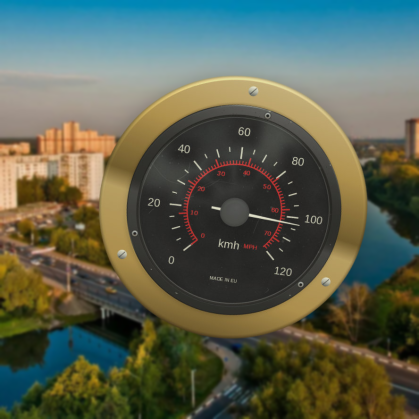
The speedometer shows 102.5 km/h
